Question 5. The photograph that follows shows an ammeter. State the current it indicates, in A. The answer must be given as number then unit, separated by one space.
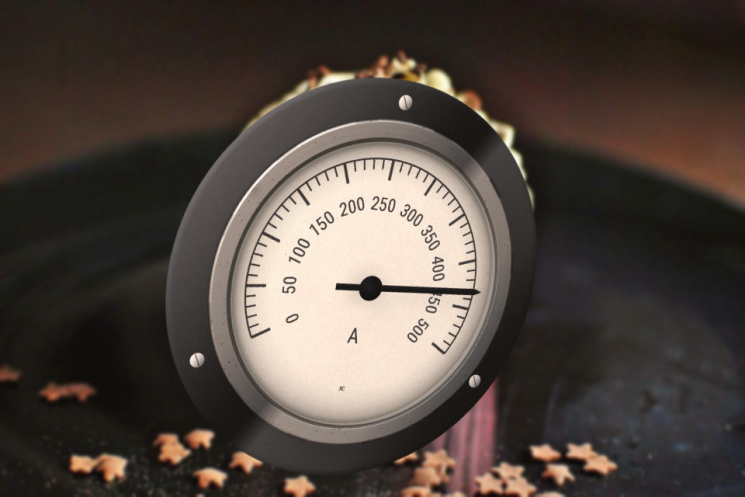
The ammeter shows 430 A
